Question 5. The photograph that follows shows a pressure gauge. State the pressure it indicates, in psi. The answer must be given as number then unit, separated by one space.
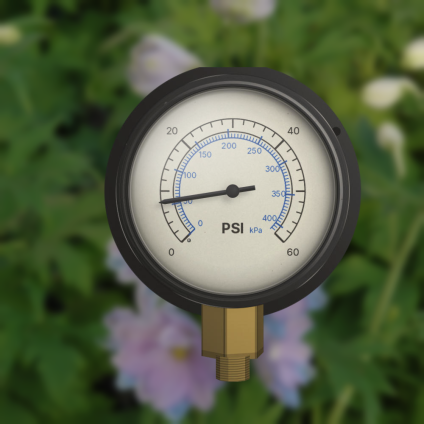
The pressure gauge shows 8 psi
